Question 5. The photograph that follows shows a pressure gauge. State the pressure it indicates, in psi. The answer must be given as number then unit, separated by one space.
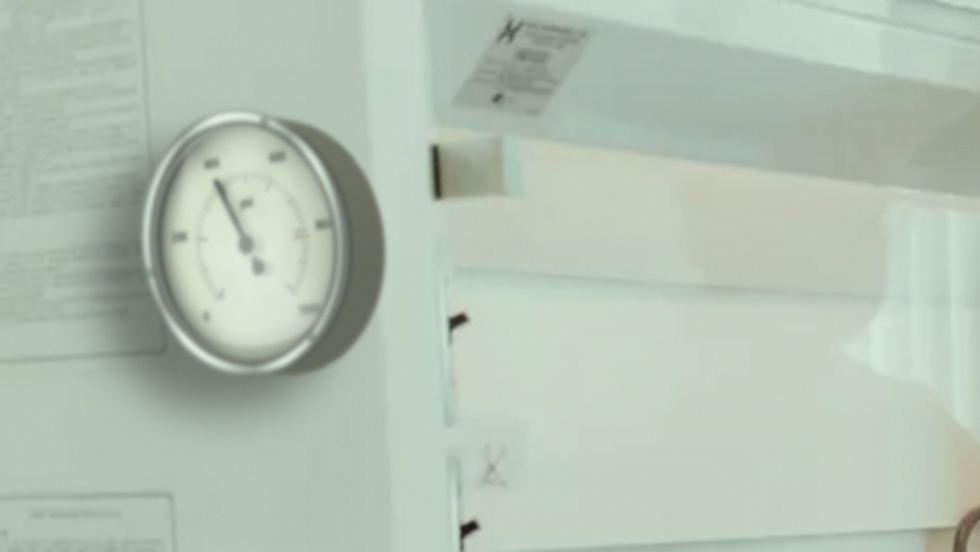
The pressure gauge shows 400 psi
